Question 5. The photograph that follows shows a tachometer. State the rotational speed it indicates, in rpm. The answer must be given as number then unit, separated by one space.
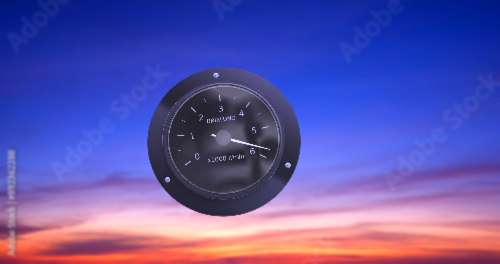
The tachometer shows 5750 rpm
